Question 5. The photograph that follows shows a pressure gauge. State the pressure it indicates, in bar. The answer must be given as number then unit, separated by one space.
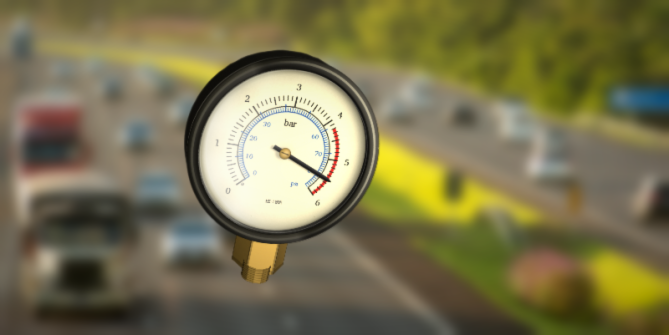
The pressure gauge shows 5.5 bar
